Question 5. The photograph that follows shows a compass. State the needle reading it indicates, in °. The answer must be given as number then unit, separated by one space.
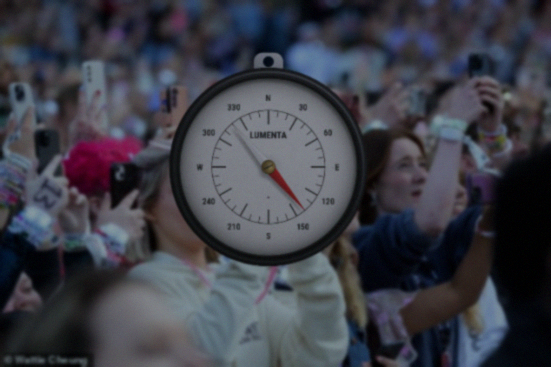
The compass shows 140 °
